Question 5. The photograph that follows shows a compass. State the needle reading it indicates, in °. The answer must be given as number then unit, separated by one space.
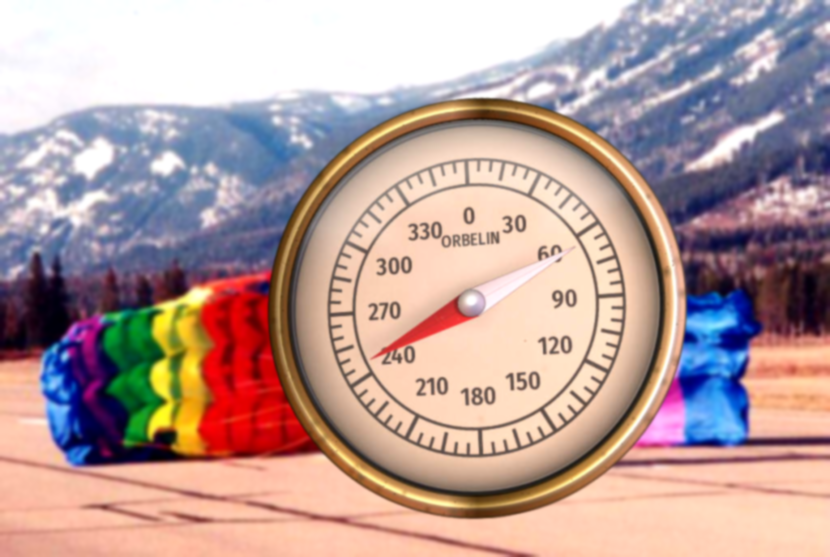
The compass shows 245 °
